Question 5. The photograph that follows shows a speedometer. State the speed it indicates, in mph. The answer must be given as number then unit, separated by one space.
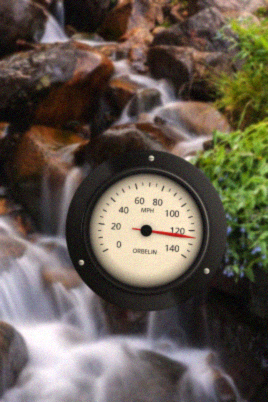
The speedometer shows 125 mph
